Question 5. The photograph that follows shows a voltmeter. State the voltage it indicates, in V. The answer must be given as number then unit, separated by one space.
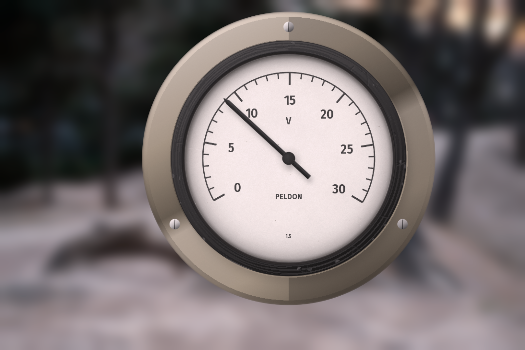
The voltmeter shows 9 V
